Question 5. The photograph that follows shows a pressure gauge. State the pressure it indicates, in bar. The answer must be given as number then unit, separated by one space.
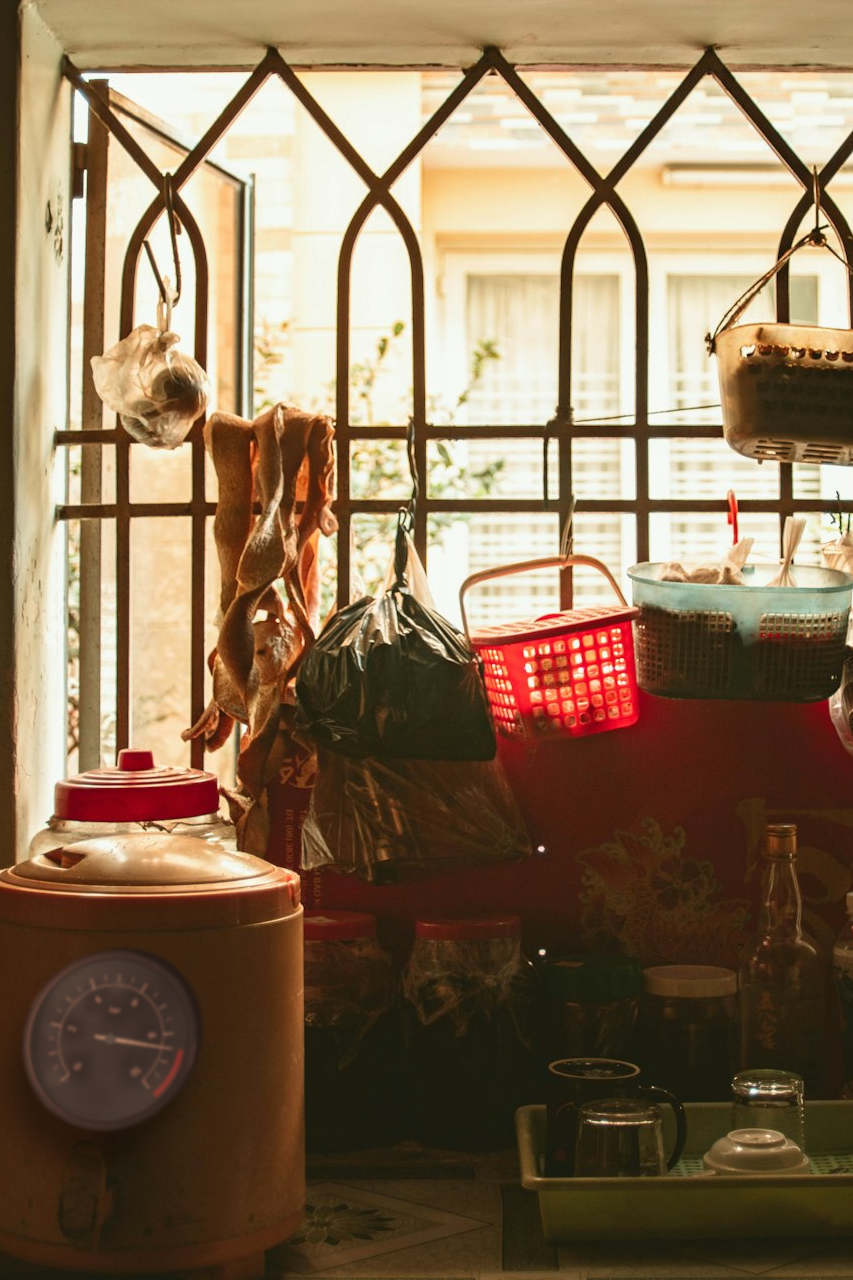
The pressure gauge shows 8.5 bar
